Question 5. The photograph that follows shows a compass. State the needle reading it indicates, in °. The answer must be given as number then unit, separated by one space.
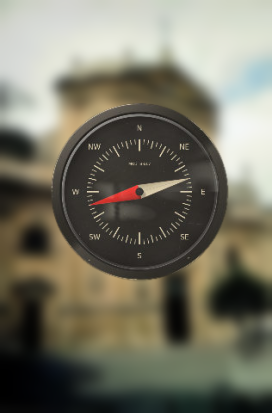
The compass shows 255 °
